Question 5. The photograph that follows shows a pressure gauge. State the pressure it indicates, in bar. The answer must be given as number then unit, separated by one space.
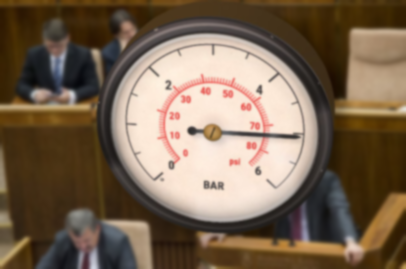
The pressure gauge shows 5 bar
